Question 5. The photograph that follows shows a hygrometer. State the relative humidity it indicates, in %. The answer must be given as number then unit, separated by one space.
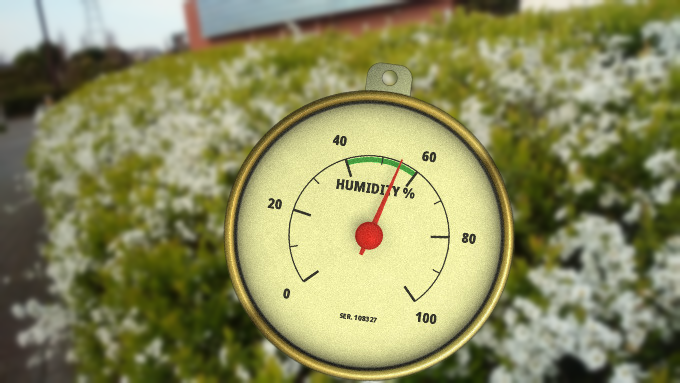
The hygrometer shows 55 %
